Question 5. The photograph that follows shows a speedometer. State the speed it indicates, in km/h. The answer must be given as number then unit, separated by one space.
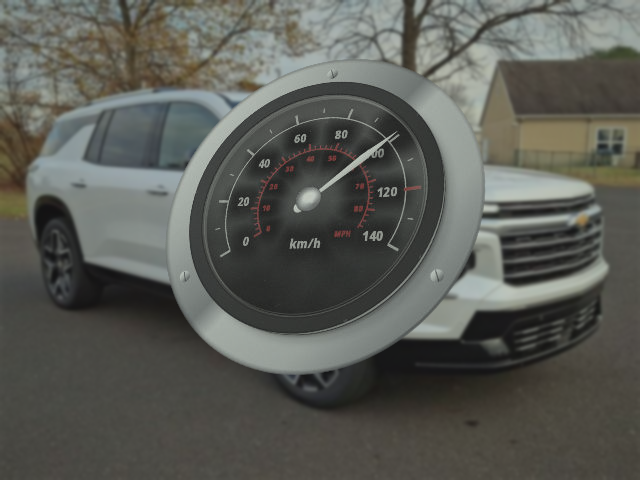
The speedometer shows 100 km/h
